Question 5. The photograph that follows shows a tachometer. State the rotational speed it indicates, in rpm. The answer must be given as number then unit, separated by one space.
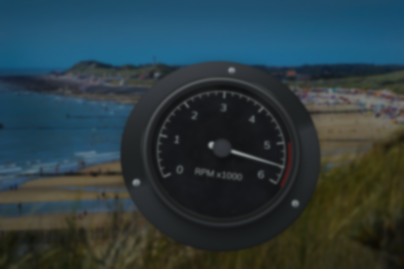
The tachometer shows 5600 rpm
